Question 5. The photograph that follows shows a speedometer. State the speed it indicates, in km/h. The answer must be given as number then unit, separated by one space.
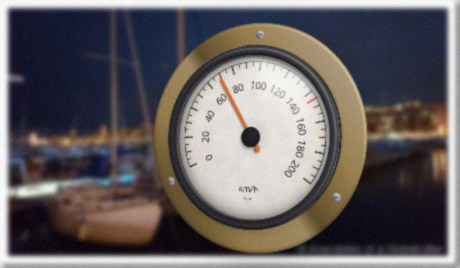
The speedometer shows 70 km/h
